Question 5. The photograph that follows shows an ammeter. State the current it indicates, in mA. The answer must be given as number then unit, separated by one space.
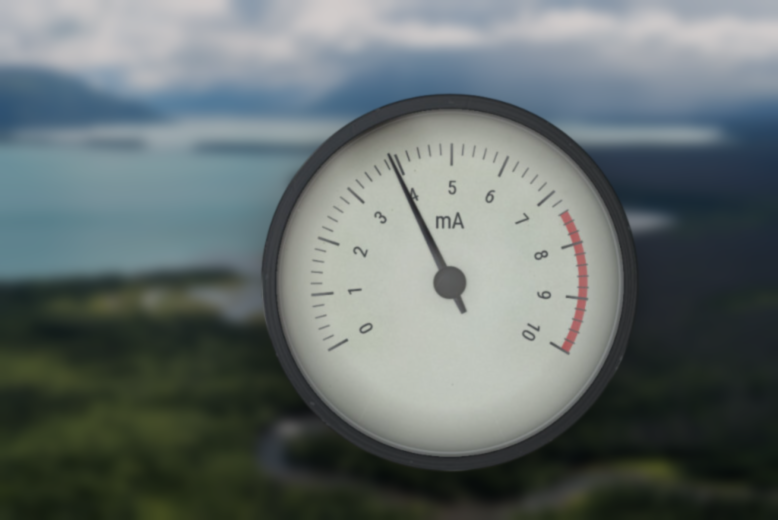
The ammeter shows 3.9 mA
